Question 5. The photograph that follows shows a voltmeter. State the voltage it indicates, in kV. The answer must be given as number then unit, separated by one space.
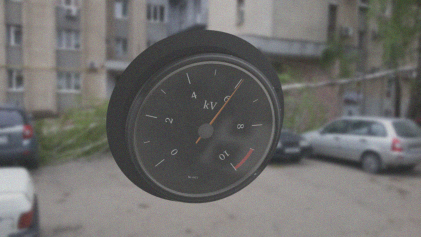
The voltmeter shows 6 kV
